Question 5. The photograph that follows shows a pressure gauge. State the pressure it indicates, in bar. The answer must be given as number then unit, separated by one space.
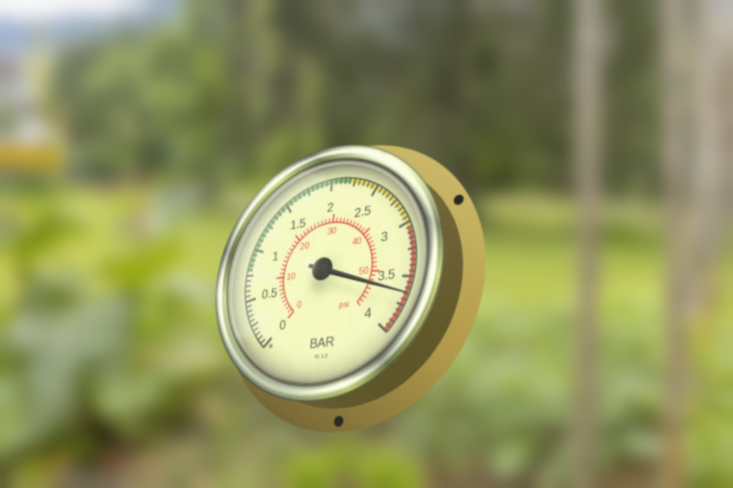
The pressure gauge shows 3.65 bar
